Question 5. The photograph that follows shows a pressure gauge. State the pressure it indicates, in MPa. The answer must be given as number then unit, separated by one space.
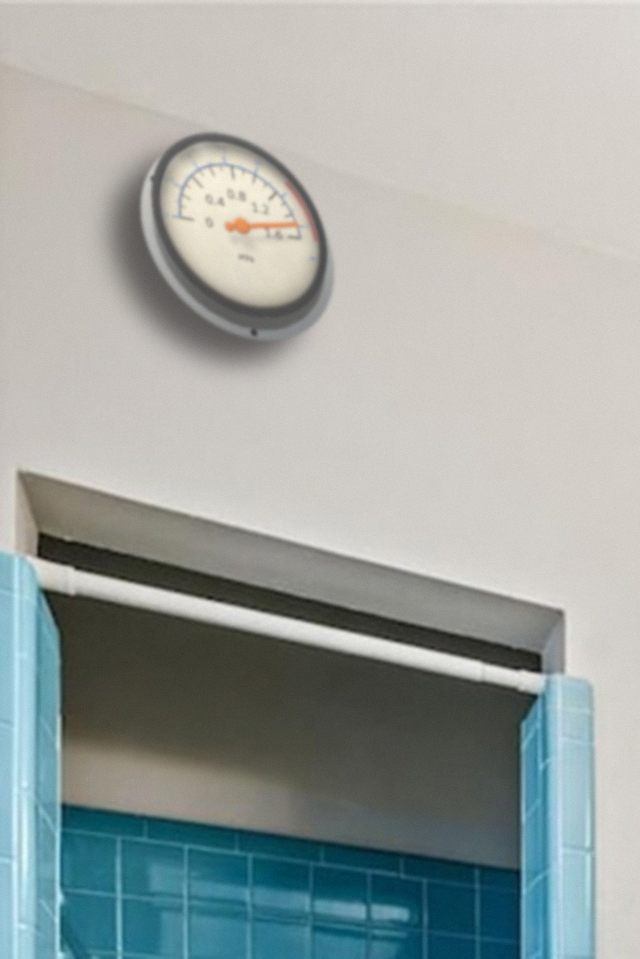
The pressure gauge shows 1.5 MPa
